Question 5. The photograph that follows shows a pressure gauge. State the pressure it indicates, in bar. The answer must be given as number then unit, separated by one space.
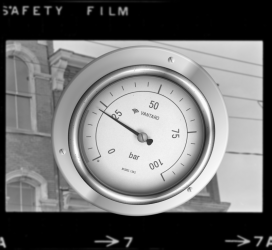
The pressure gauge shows 22.5 bar
